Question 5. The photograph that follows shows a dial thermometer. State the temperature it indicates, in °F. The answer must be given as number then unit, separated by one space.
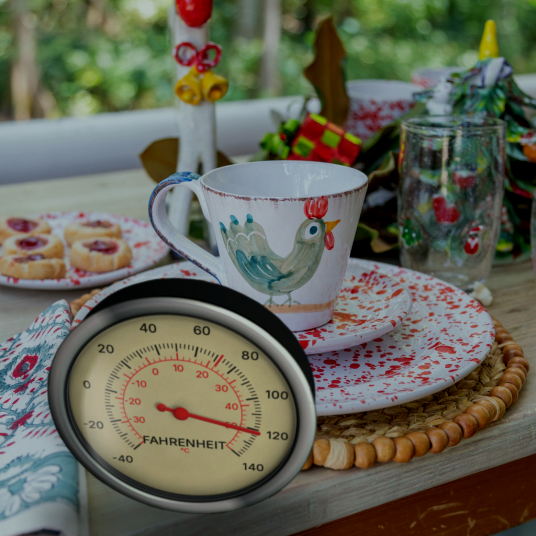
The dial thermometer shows 120 °F
